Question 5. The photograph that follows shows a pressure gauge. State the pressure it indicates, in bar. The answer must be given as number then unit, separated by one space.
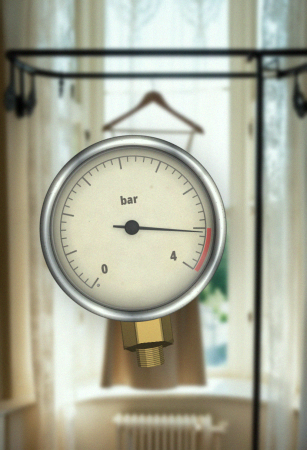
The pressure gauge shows 3.55 bar
